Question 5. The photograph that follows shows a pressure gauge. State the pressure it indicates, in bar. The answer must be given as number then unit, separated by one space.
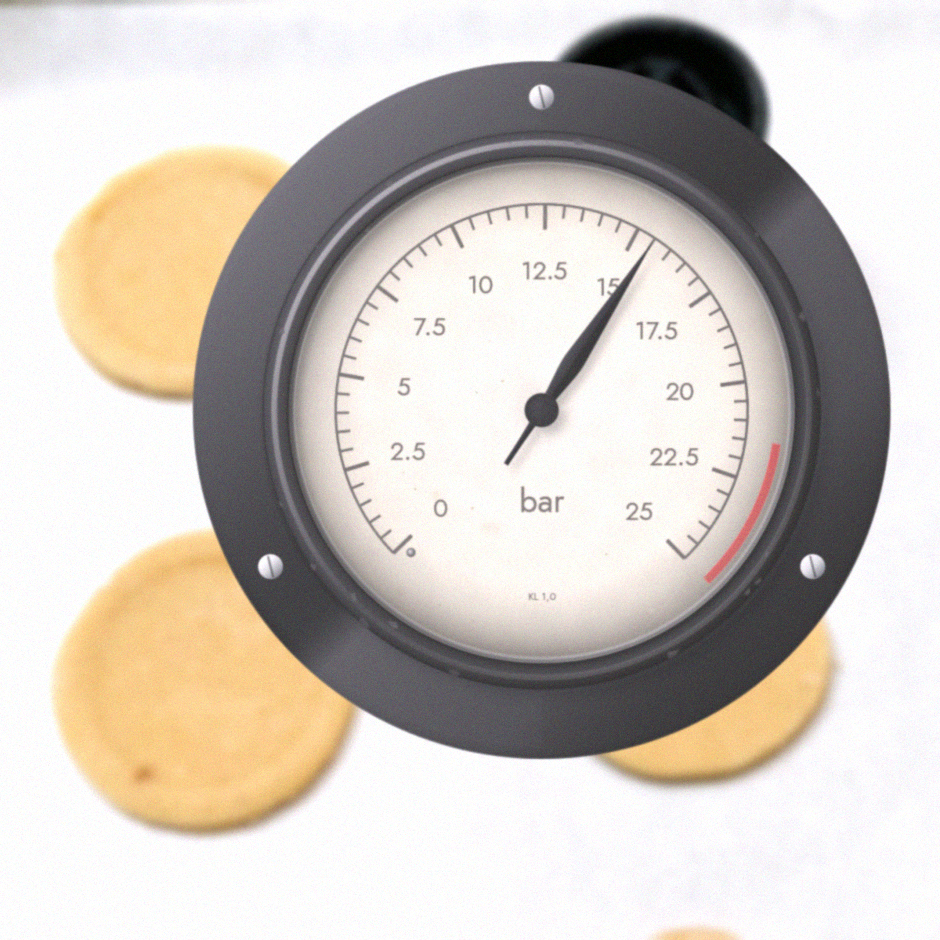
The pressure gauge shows 15.5 bar
